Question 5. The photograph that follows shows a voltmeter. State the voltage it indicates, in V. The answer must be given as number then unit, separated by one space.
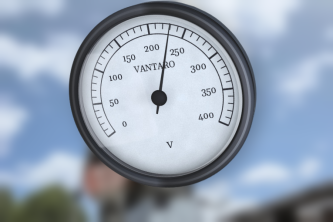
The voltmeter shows 230 V
